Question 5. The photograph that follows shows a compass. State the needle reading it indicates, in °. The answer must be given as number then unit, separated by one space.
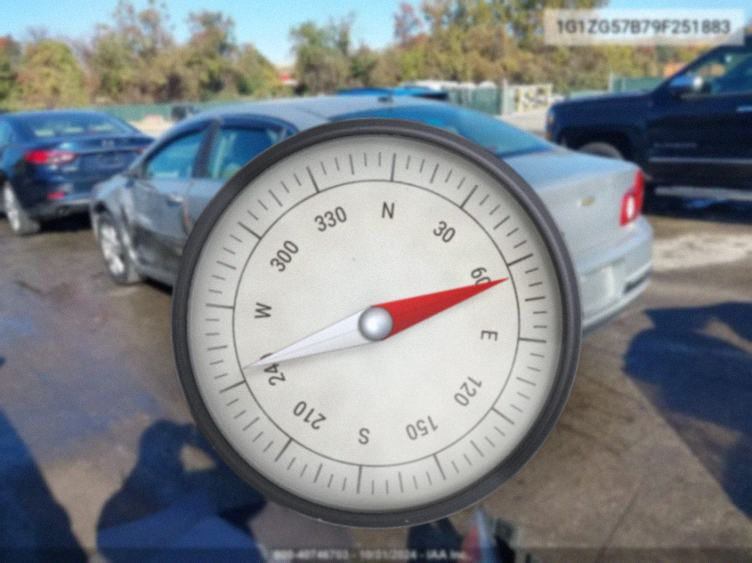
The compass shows 65 °
